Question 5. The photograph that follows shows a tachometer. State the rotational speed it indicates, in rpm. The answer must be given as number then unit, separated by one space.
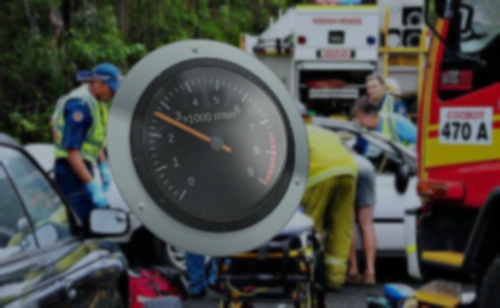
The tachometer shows 2600 rpm
